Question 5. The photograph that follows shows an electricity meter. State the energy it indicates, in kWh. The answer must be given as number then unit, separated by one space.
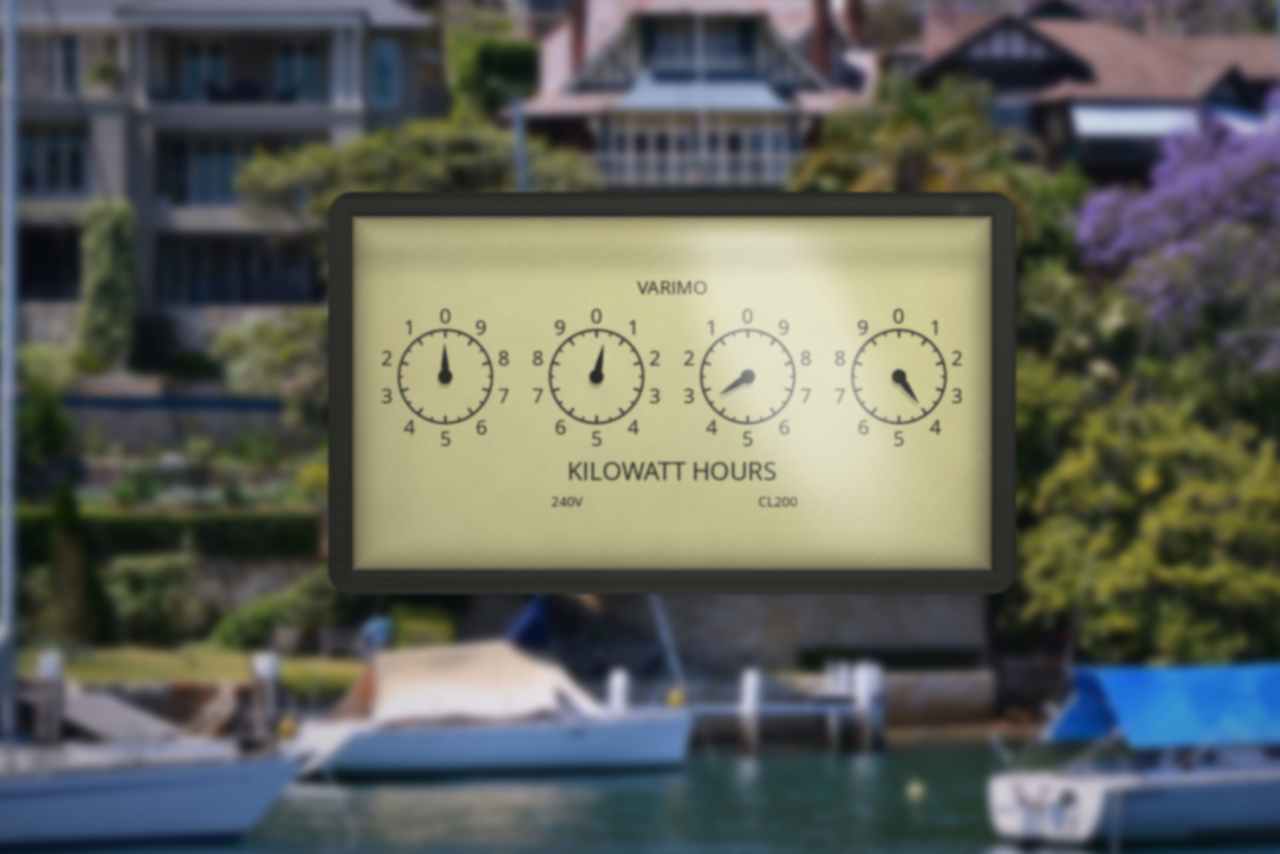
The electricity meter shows 34 kWh
